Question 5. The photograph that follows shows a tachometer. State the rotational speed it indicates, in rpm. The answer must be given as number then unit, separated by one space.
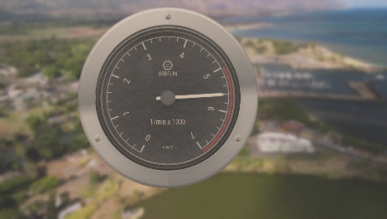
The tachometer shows 5600 rpm
